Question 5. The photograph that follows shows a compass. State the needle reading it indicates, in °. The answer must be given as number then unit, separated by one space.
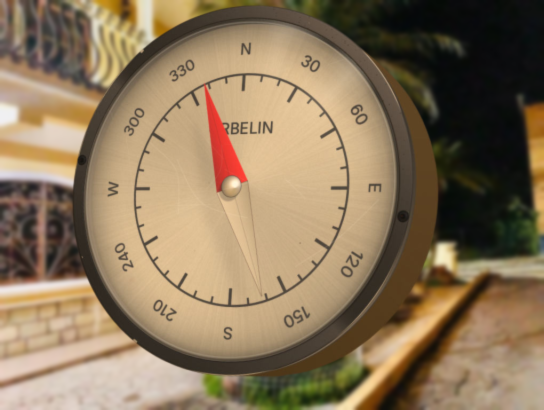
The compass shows 340 °
